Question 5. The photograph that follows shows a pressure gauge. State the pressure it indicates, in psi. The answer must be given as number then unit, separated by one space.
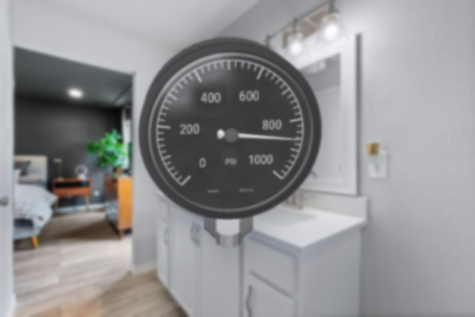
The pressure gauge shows 860 psi
